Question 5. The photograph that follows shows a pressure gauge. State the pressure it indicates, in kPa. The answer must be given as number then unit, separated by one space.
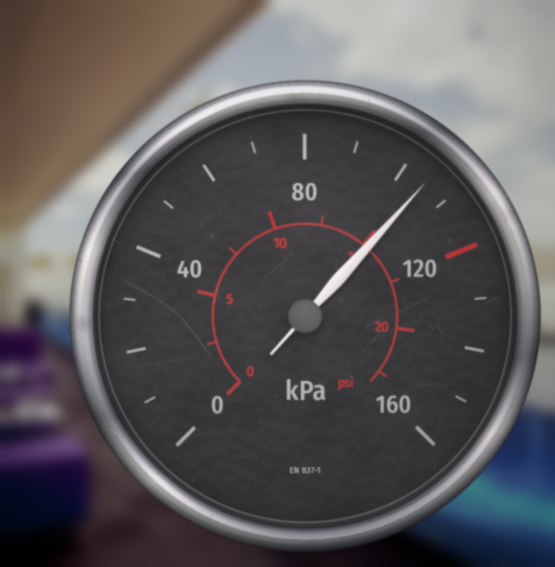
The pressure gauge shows 105 kPa
